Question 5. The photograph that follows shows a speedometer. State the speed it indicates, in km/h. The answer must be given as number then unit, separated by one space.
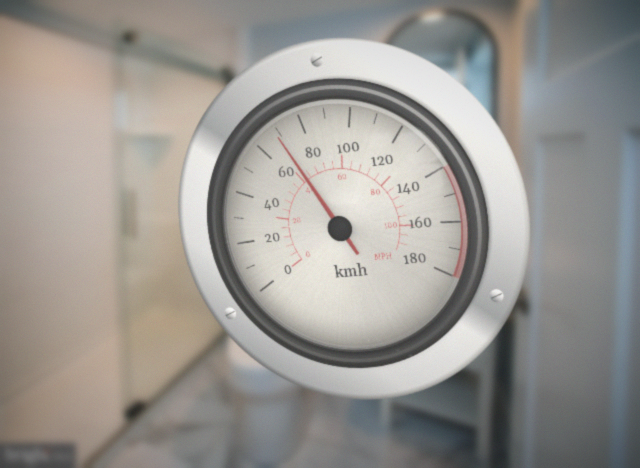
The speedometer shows 70 km/h
